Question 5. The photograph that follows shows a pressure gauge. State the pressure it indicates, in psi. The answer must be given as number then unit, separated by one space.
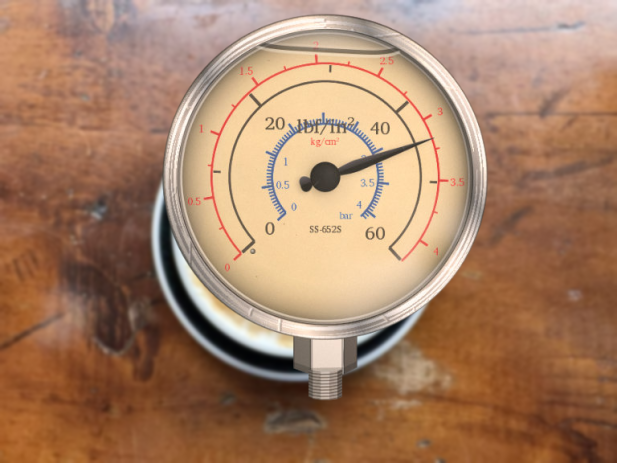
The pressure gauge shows 45 psi
